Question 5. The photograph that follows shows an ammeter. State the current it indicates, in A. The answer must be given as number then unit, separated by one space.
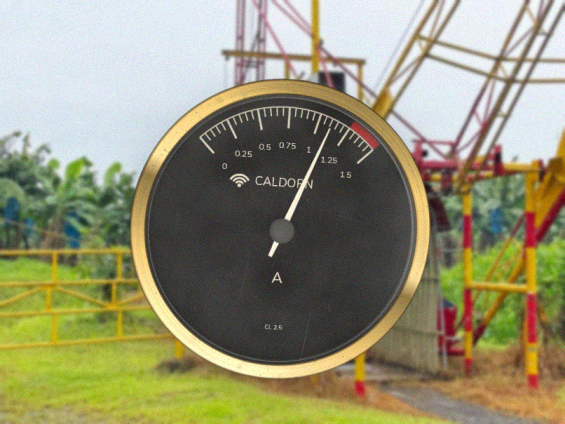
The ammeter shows 1.1 A
